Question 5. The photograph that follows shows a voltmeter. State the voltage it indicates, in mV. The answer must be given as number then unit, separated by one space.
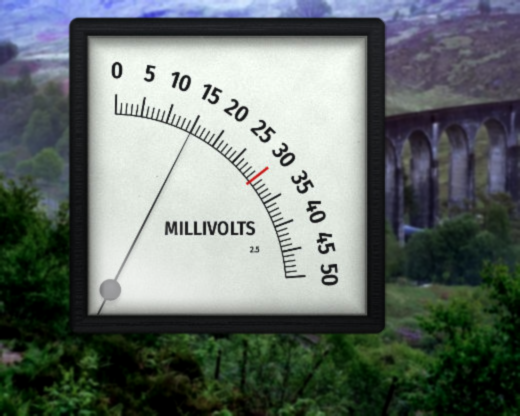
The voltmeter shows 15 mV
